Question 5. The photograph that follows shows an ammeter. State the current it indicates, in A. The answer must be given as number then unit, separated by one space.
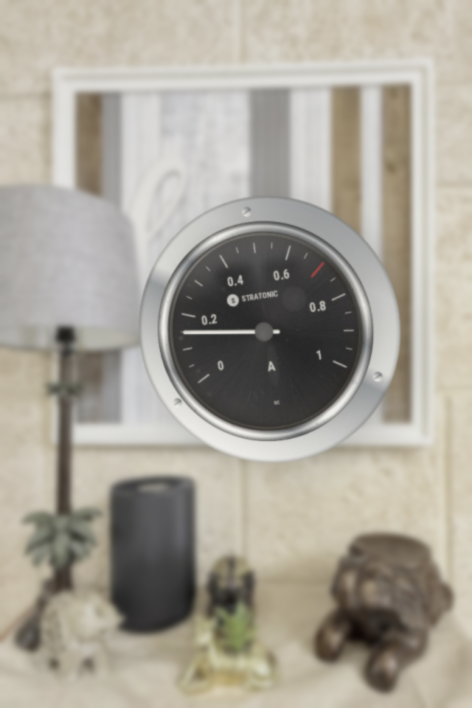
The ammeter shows 0.15 A
